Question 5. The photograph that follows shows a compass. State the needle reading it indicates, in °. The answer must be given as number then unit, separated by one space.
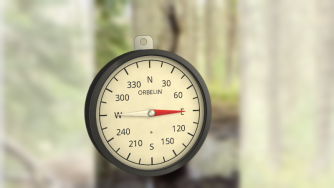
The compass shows 90 °
